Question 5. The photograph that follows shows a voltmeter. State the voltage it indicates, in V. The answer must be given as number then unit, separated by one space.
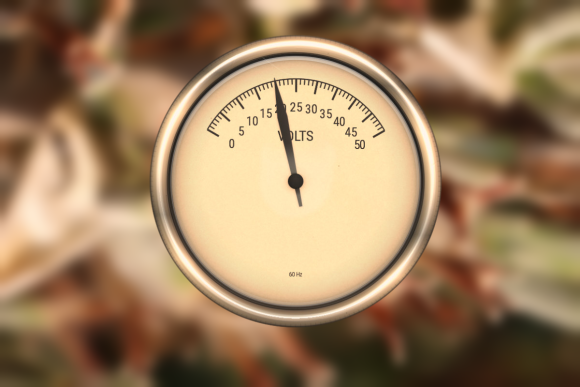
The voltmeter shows 20 V
